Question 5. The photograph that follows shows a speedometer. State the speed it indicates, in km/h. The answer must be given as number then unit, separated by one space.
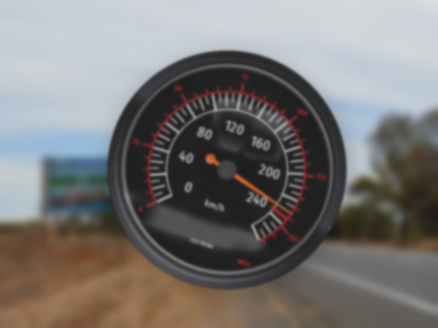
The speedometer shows 230 km/h
